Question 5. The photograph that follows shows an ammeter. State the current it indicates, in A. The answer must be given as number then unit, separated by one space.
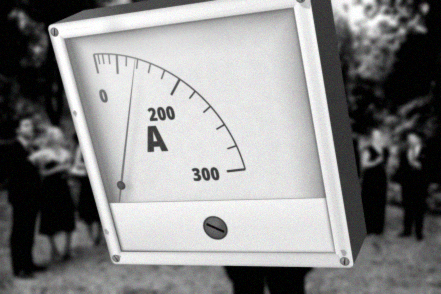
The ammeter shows 140 A
